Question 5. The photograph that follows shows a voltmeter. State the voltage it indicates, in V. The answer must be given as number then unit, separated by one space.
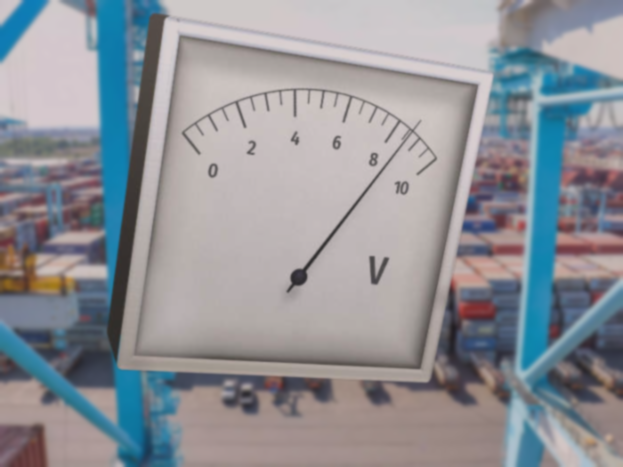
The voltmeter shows 8.5 V
